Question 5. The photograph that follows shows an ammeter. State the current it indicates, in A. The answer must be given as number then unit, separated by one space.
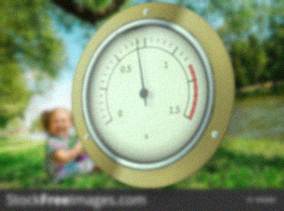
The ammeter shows 0.7 A
